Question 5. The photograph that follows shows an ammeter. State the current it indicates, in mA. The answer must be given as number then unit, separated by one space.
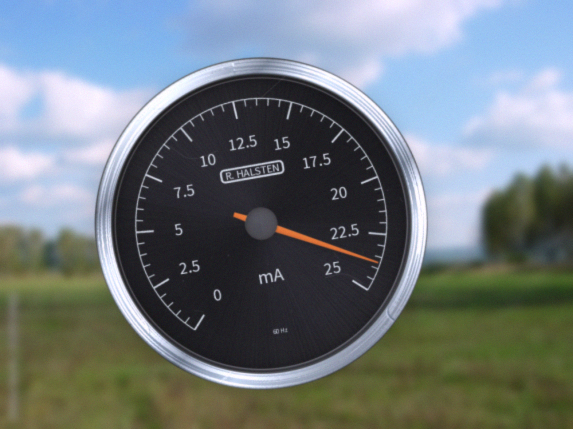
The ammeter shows 23.75 mA
